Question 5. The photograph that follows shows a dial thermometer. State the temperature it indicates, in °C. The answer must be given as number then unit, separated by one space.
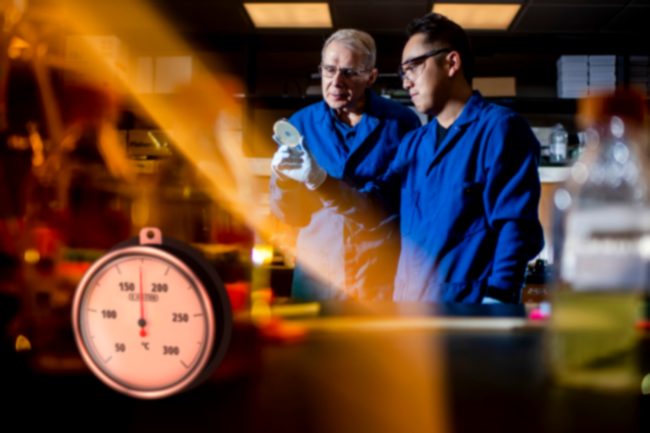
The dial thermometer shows 175 °C
